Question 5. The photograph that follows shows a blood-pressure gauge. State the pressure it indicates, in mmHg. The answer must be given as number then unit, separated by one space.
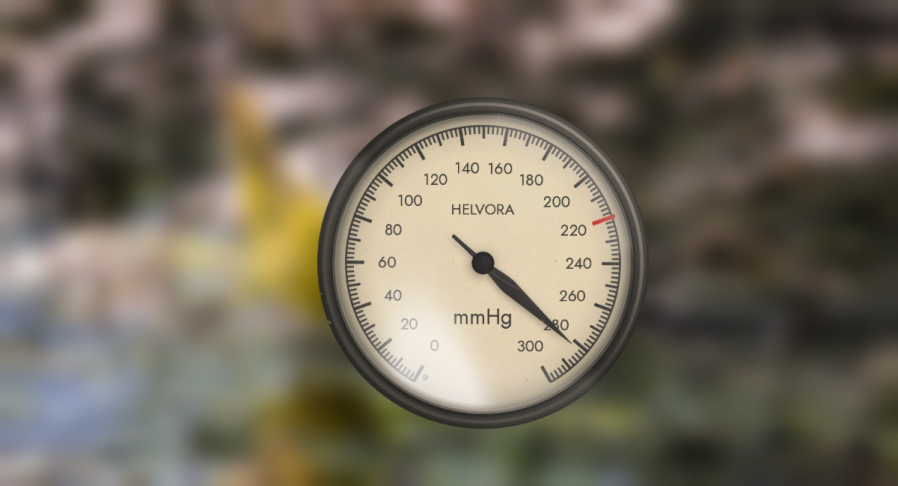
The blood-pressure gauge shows 282 mmHg
